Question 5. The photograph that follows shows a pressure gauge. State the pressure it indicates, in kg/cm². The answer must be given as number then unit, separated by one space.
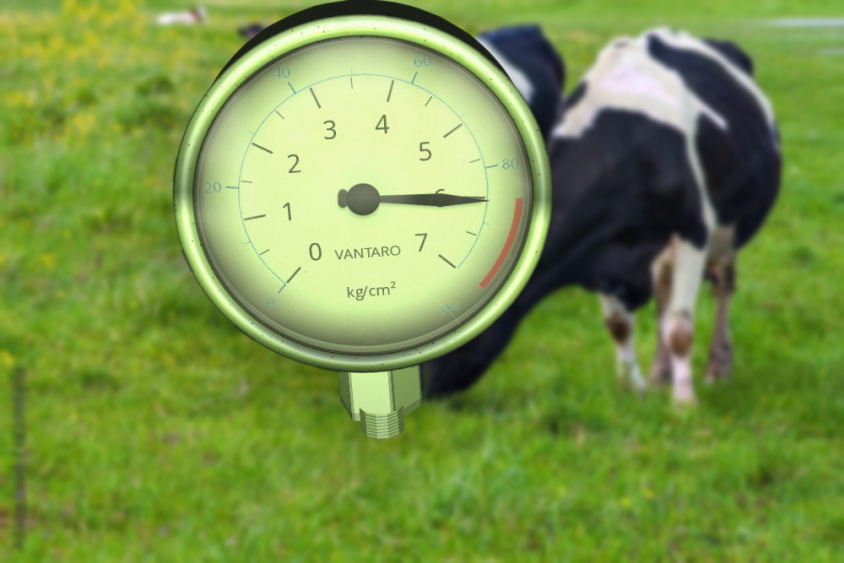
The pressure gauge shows 6 kg/cm²
